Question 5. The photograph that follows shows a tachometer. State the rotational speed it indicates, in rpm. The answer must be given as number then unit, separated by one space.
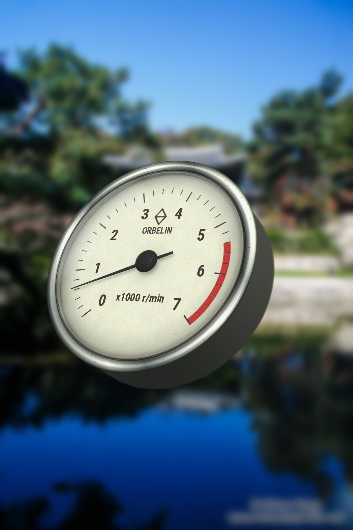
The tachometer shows 600 rpm
